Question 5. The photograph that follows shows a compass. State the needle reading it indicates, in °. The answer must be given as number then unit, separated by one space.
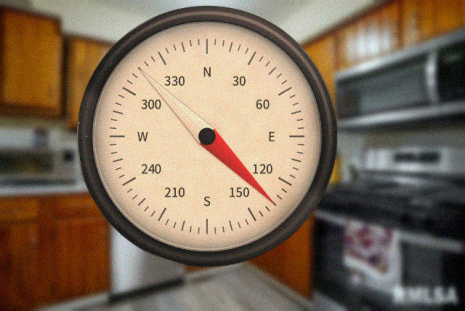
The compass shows 135 °
